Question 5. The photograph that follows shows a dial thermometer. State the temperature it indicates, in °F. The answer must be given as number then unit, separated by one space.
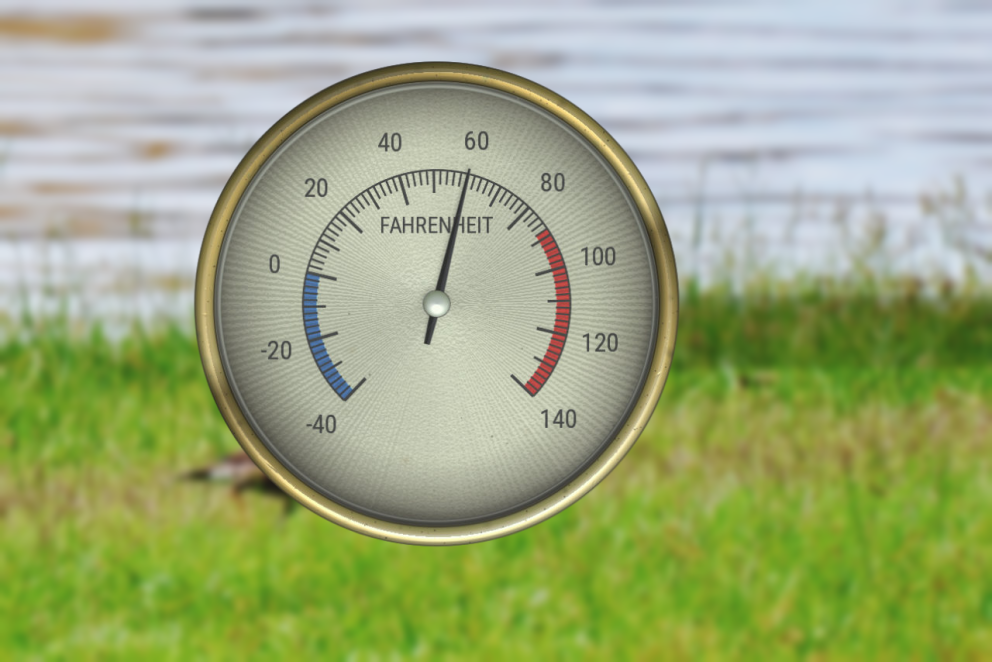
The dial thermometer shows 60 °F
